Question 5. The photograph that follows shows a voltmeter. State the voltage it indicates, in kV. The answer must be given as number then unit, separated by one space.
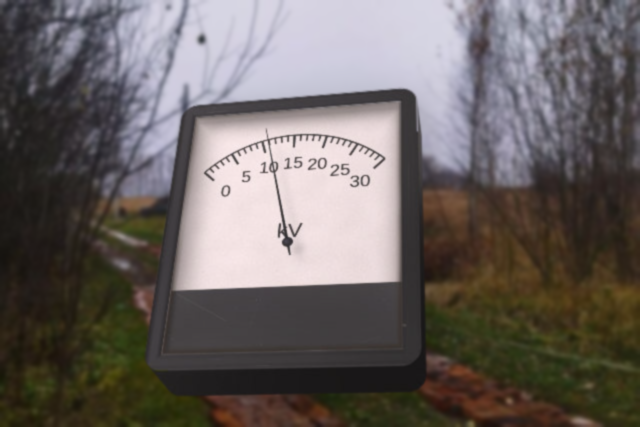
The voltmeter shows 11 kV
